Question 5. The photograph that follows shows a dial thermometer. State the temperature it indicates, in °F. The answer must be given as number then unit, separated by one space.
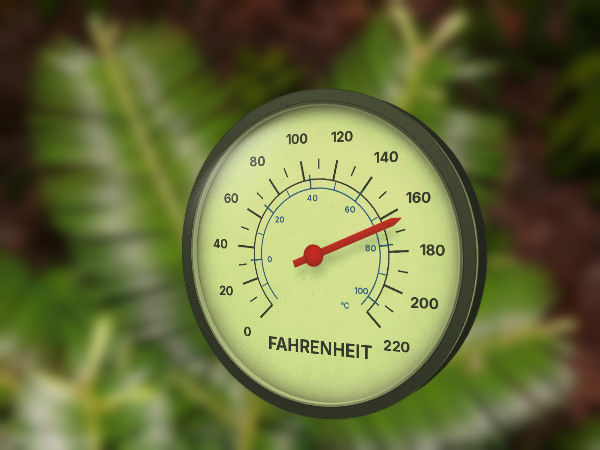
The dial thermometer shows 165 °F
